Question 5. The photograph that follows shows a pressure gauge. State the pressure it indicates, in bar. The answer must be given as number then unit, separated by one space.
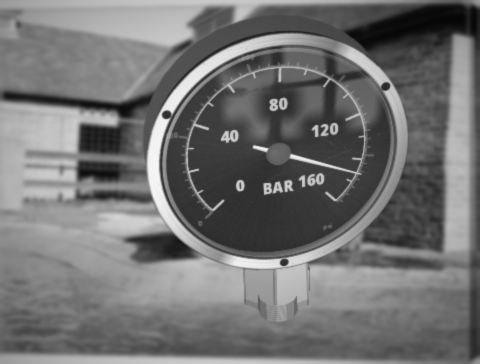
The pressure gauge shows 145 bar
